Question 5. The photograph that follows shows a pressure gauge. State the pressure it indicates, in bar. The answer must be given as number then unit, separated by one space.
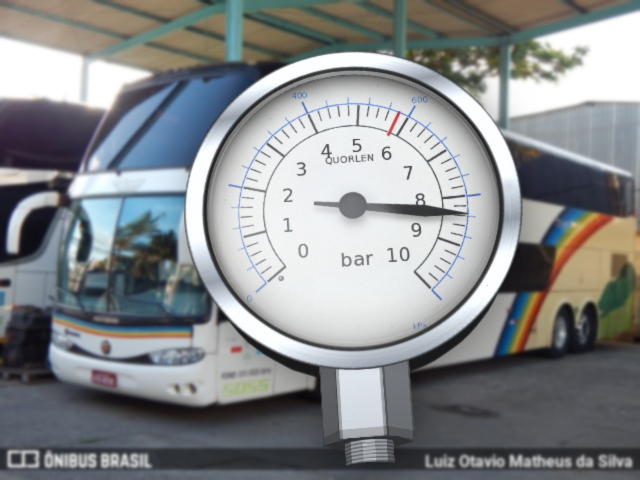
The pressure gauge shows 8.4 bar
